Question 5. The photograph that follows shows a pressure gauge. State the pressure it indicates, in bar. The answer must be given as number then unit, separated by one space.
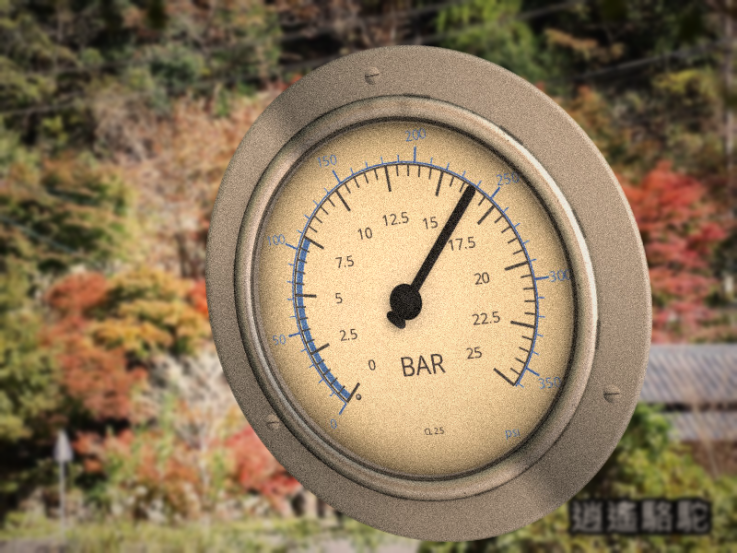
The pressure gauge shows 16.5 bar
